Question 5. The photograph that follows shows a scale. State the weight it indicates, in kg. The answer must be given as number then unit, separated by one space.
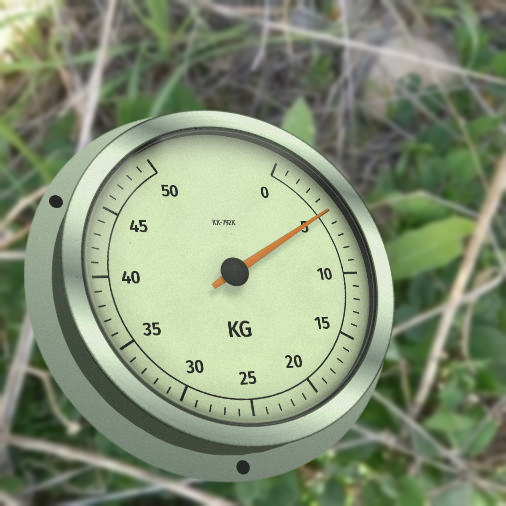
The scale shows 5 kg
